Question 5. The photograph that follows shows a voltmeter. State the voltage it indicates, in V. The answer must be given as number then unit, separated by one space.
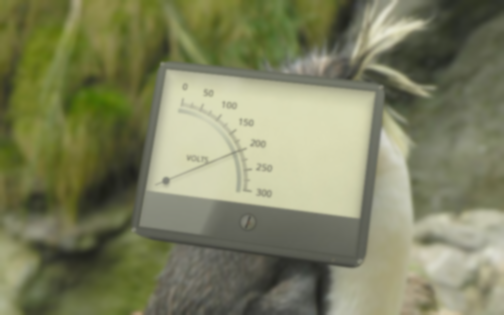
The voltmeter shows 200 V
